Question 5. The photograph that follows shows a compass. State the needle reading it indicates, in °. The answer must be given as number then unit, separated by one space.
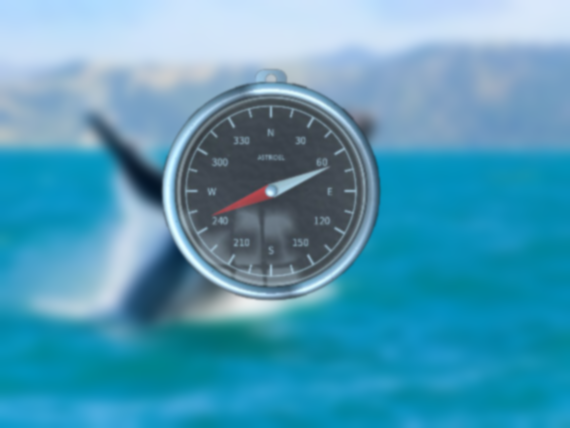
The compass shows 247.5 °
